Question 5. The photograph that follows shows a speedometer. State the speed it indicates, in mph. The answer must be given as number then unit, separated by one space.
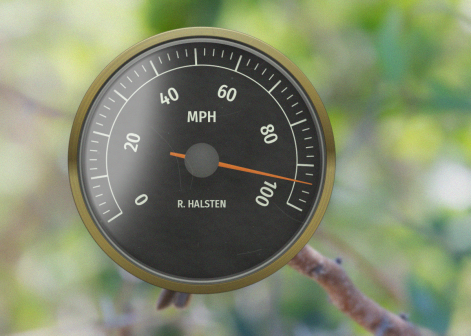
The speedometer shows 94 mph
